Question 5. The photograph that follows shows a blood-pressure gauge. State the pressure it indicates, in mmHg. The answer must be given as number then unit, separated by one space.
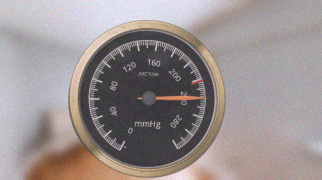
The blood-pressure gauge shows 240 mmHg
